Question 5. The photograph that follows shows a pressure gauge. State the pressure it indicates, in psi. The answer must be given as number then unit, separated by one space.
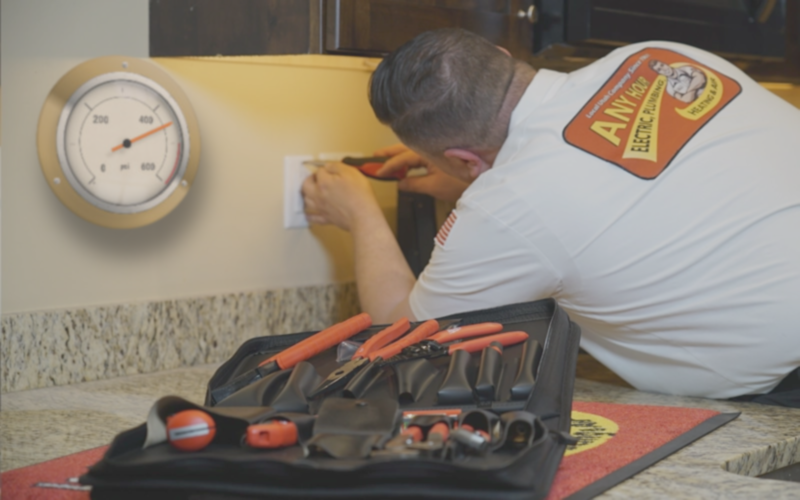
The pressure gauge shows 450 psi
